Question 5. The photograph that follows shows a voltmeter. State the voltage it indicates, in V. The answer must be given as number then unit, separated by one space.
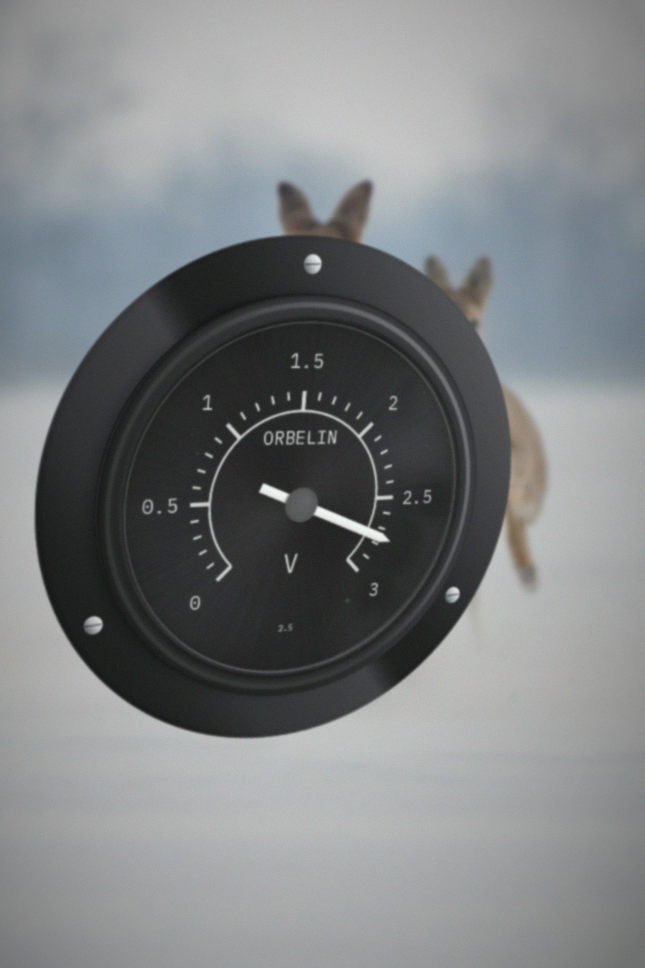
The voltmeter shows 2.75 V
